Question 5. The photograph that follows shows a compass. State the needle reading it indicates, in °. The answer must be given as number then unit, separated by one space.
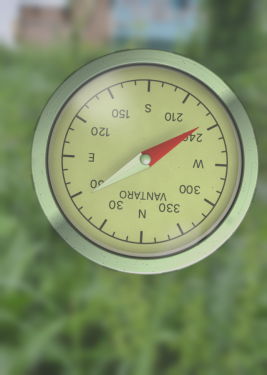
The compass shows 235 °
